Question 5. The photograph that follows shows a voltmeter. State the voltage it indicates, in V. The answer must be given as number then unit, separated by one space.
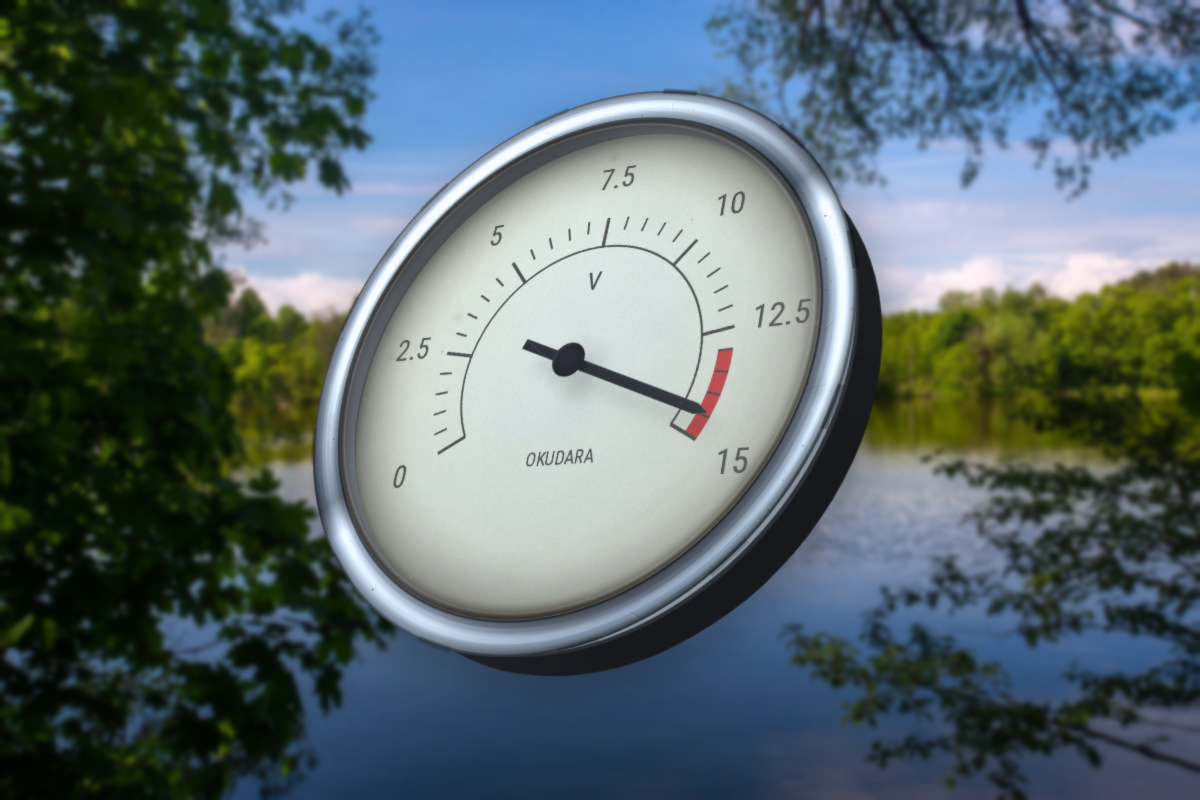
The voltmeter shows 14.5 V
